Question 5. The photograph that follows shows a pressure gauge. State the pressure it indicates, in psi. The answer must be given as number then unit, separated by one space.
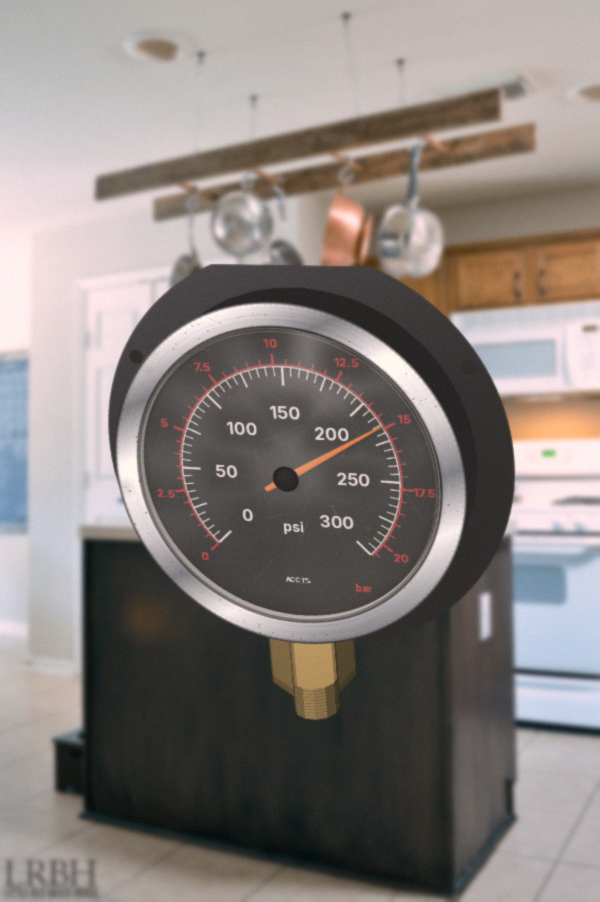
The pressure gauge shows 215 psi
